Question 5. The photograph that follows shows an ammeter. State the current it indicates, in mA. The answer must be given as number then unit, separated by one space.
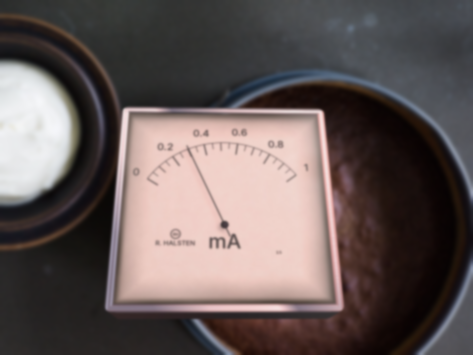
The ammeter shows 0.3 mA
